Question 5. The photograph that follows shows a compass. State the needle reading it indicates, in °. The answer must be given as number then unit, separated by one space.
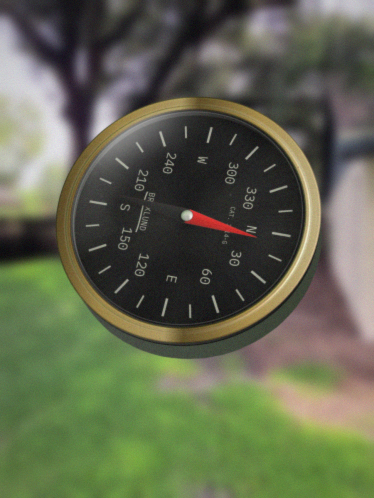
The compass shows 7.5 °
